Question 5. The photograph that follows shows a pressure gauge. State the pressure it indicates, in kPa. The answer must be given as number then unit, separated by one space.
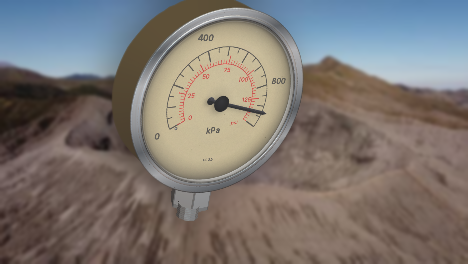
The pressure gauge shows 925 kPa
